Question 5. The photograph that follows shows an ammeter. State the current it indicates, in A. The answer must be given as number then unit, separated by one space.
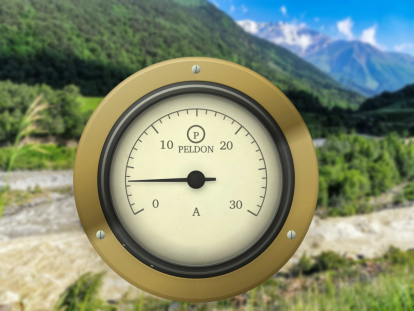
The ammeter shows 3.5 A
